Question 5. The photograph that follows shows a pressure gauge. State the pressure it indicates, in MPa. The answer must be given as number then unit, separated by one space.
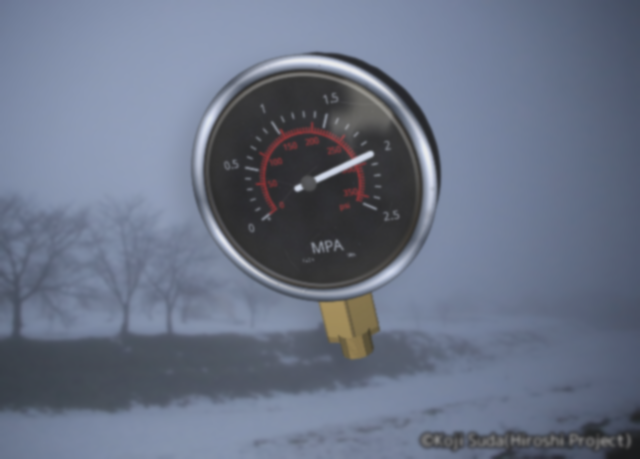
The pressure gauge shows 2 MPa
